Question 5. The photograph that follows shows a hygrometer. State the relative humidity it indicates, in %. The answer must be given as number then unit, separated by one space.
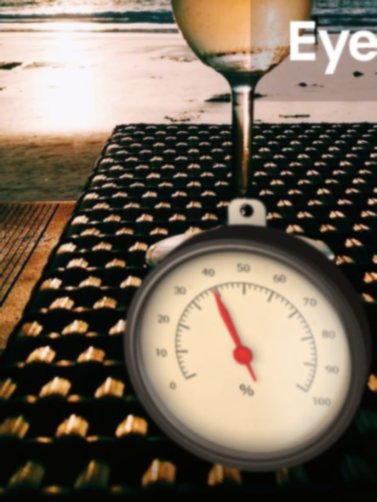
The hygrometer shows 40 %
